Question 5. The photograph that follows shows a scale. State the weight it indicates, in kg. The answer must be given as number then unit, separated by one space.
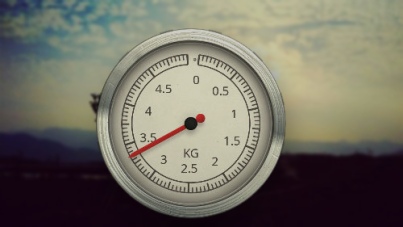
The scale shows 3.35 kg
